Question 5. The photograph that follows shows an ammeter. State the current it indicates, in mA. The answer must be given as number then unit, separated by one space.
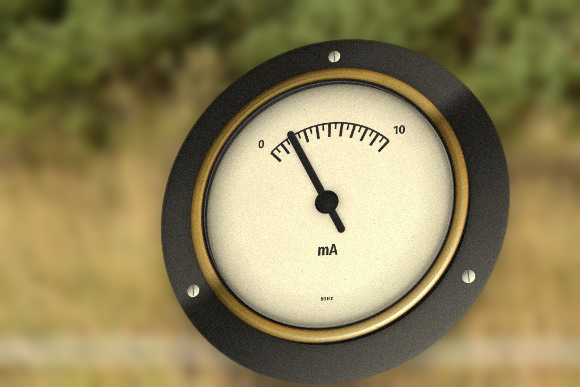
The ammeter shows 2 mA
